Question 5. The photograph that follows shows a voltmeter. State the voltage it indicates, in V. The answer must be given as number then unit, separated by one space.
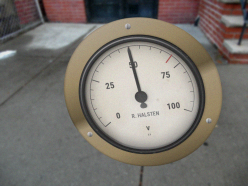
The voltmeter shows 50 V
